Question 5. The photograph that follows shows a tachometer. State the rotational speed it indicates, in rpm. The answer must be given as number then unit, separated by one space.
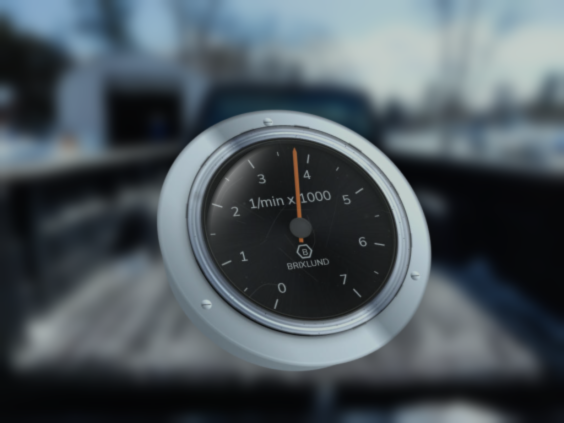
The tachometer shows 3750 rpm
